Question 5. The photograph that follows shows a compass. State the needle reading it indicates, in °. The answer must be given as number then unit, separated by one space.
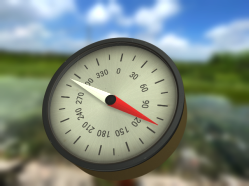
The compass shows 112.5 °
